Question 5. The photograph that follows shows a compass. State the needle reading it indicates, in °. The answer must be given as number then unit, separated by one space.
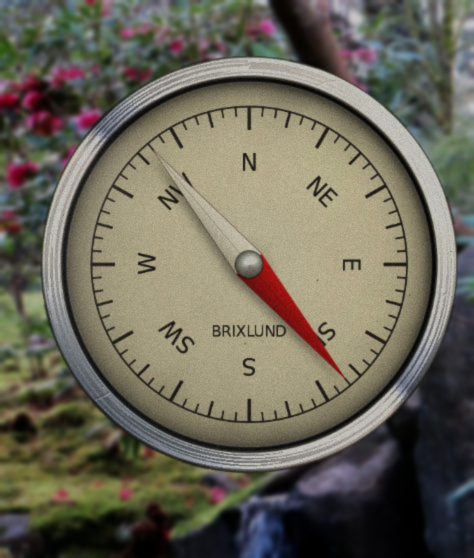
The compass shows 140 °
